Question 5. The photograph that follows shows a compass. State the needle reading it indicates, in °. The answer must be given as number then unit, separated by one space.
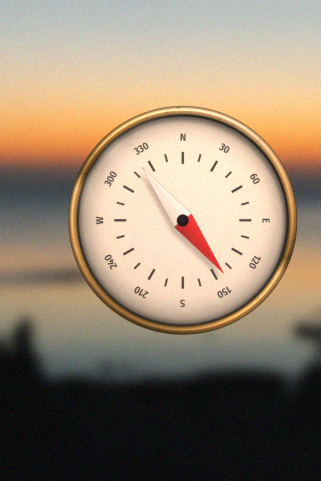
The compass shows 142.5 °
